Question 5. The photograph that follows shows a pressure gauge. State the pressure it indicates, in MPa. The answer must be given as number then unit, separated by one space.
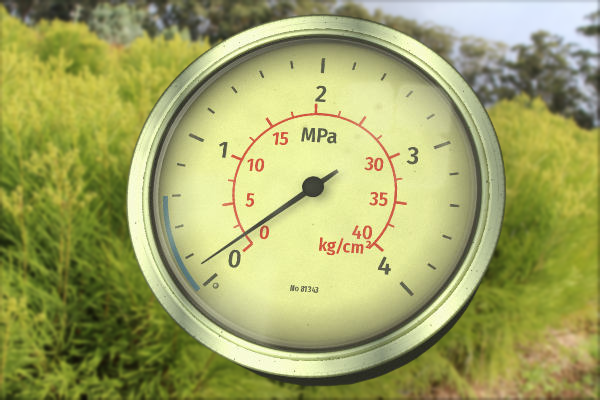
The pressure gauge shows 0.1 MPa
